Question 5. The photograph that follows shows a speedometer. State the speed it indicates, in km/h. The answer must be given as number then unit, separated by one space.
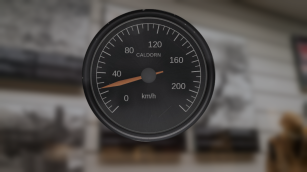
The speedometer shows 25 km/h
